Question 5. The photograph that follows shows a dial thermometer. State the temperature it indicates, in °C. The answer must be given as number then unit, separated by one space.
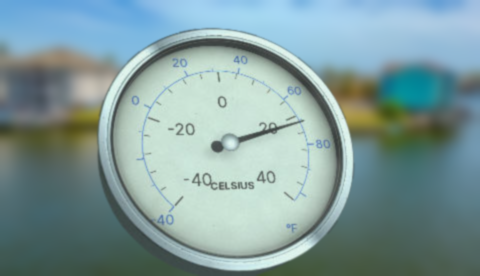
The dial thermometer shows 22 °C
